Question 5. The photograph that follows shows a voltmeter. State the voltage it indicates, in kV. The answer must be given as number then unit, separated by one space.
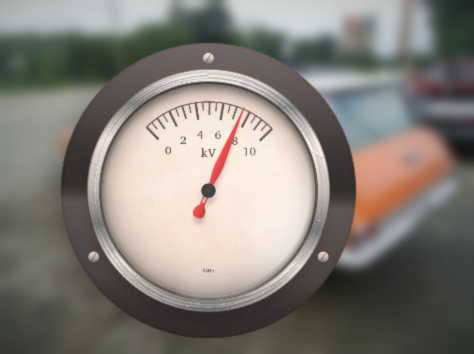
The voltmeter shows 7.5 kV
